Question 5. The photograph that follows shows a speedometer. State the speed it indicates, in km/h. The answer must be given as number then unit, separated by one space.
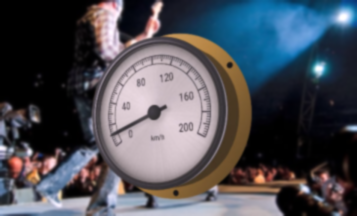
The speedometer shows 10 km/h
